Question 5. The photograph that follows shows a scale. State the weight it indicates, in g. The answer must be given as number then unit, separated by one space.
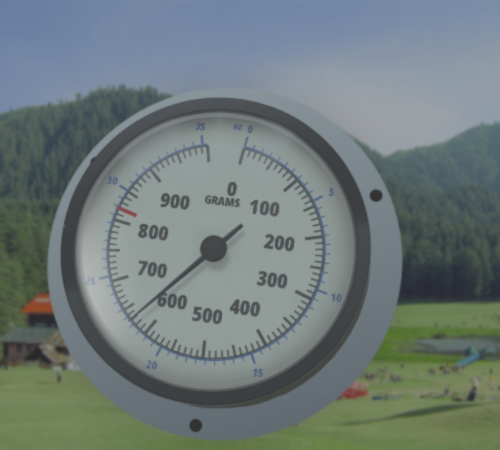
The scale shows 630 g
